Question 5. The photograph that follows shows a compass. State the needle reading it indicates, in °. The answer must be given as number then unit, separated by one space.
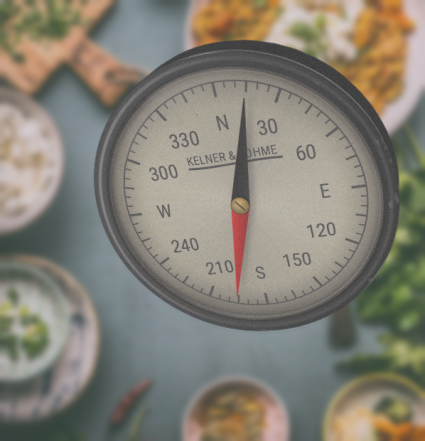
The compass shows 195 °
